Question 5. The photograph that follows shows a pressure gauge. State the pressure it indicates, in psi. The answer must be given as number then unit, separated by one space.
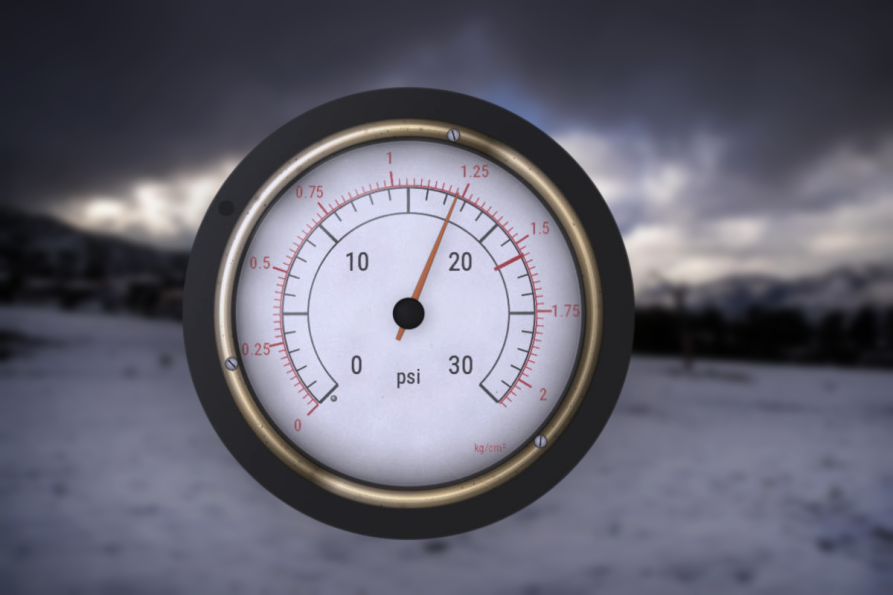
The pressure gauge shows 17.5 psi
